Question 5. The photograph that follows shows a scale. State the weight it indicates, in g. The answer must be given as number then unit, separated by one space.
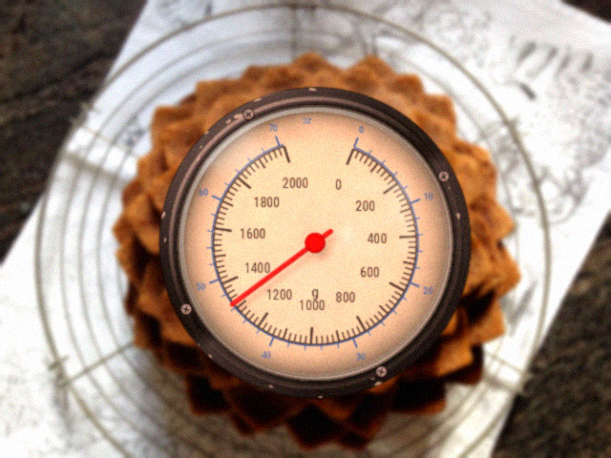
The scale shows 1320 g
